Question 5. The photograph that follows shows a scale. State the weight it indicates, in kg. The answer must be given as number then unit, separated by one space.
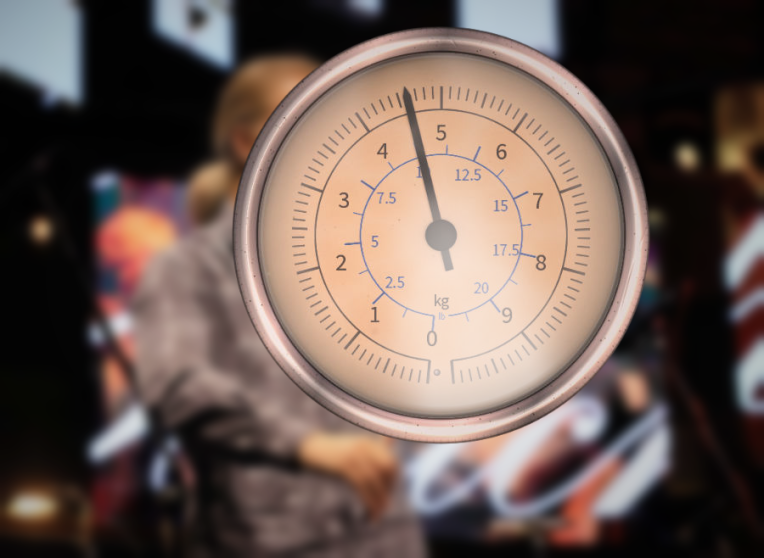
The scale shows 4.6 kg
